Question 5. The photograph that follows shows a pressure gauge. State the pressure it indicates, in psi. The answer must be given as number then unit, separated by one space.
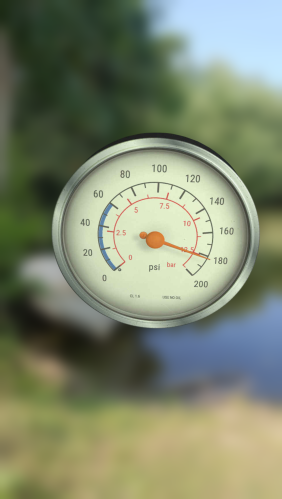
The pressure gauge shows 180 psi
